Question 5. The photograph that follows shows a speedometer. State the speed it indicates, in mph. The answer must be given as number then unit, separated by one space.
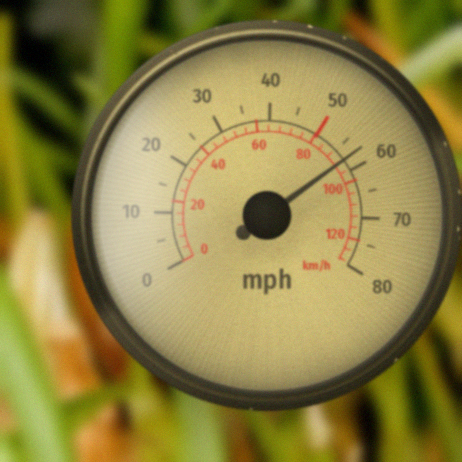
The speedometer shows 57.5 mph
